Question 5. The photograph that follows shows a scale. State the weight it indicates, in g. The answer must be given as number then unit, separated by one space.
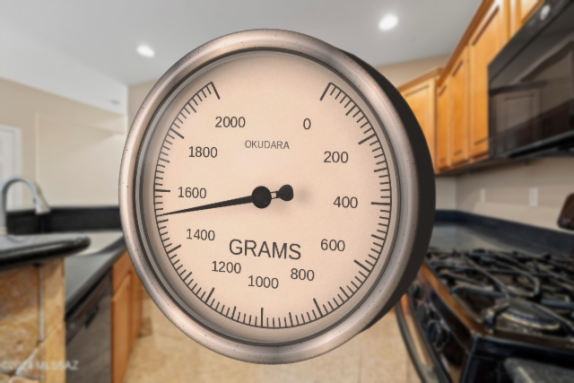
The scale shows 1520 g
